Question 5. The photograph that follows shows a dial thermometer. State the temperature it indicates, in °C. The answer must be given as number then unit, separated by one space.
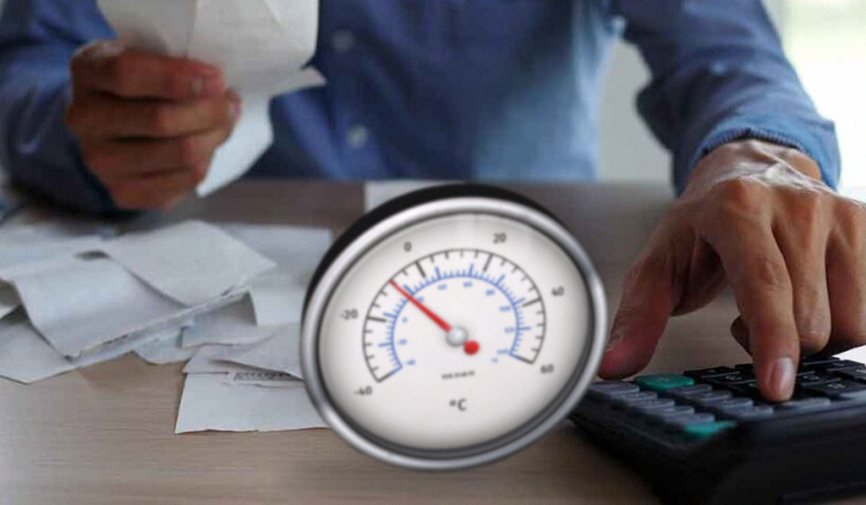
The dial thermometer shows -8 °C
